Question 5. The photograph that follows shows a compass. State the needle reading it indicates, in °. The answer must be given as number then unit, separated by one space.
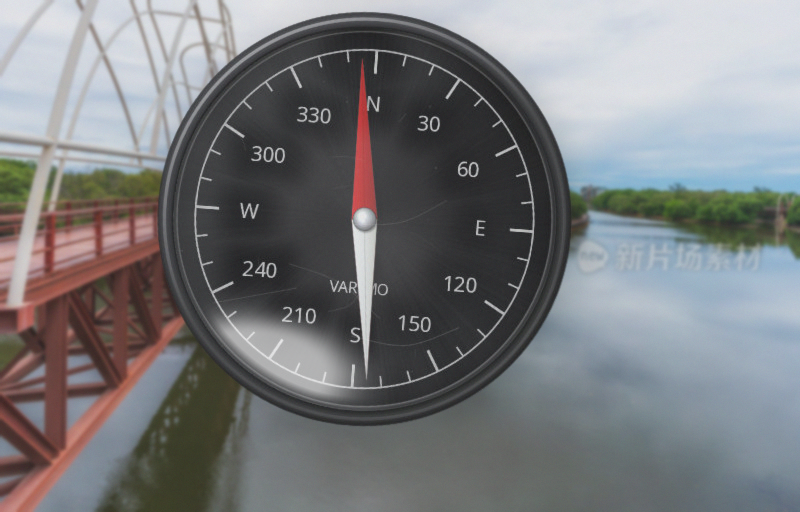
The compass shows 355 °
